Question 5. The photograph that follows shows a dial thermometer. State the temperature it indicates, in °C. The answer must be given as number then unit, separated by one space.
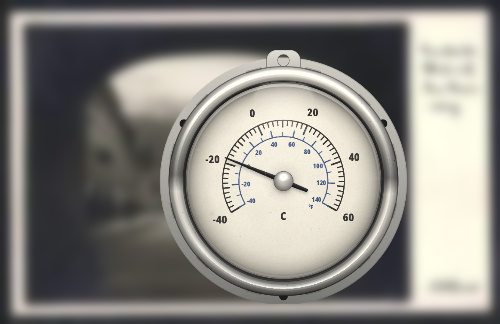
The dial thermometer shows -18 °C
